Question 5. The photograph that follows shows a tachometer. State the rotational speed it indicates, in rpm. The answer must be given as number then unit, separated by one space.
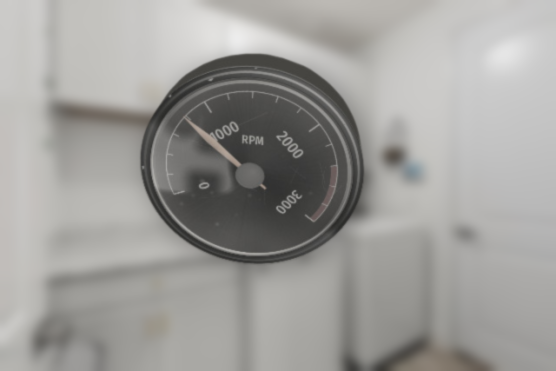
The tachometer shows 800 rpm
